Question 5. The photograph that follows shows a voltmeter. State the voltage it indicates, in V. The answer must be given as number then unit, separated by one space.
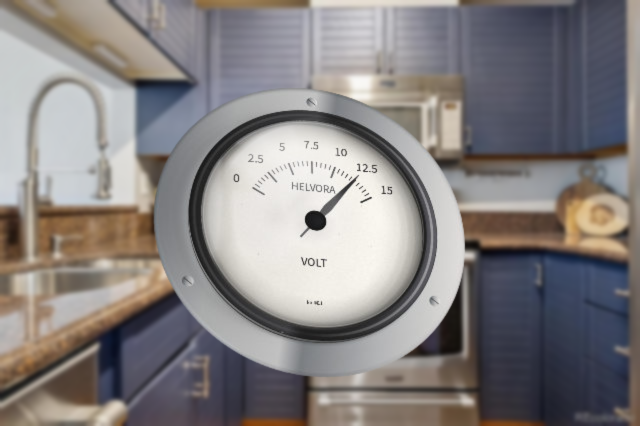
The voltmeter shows 12.5 V
